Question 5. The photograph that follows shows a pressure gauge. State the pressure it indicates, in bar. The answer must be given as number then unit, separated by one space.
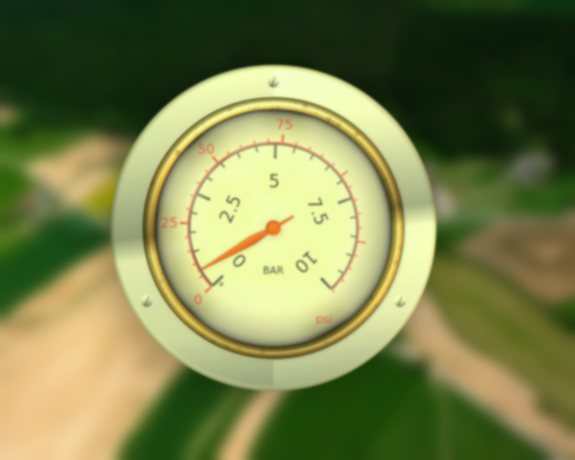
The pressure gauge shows 0.5 bar
